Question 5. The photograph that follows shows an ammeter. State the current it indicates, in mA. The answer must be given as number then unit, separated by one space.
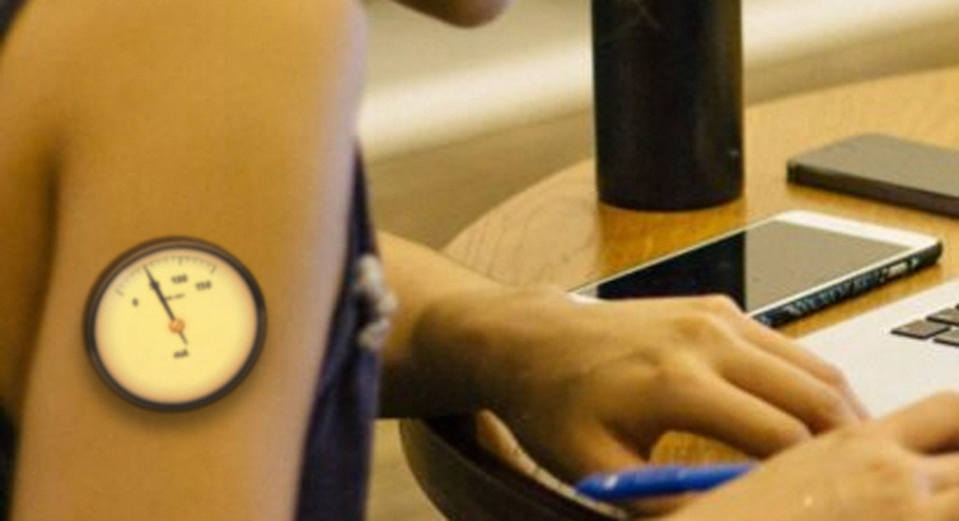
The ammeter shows 50 mA
